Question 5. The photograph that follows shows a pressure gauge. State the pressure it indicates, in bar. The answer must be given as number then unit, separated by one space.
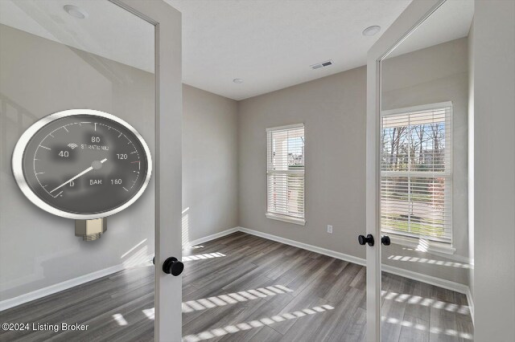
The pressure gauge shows 5 bar
